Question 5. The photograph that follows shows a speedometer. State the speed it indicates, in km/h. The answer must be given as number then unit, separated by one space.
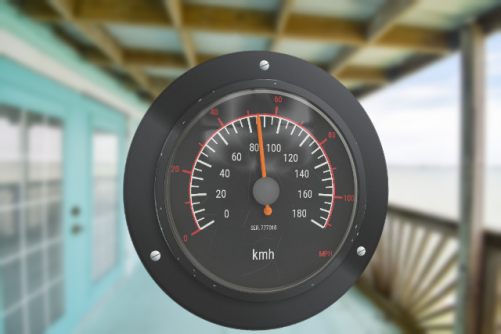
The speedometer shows 85 km/h
